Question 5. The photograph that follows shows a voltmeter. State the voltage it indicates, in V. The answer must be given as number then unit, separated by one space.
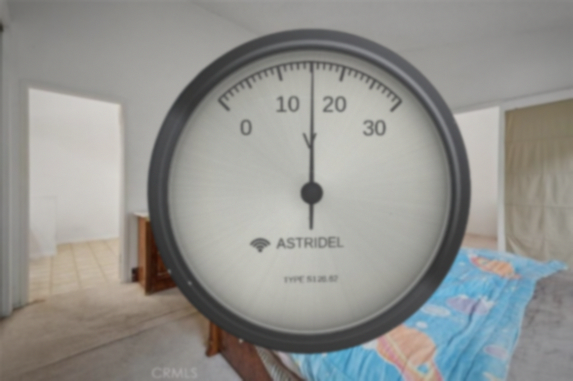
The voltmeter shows 15 V
